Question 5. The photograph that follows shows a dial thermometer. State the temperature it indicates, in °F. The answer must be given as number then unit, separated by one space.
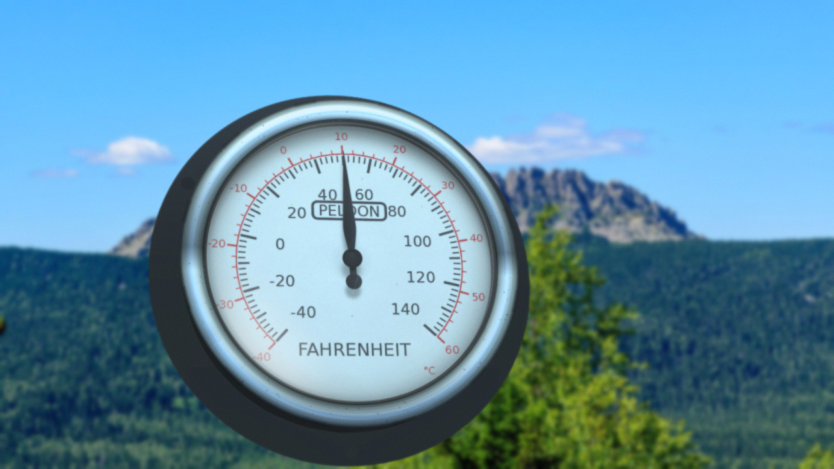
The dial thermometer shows 50 °F
